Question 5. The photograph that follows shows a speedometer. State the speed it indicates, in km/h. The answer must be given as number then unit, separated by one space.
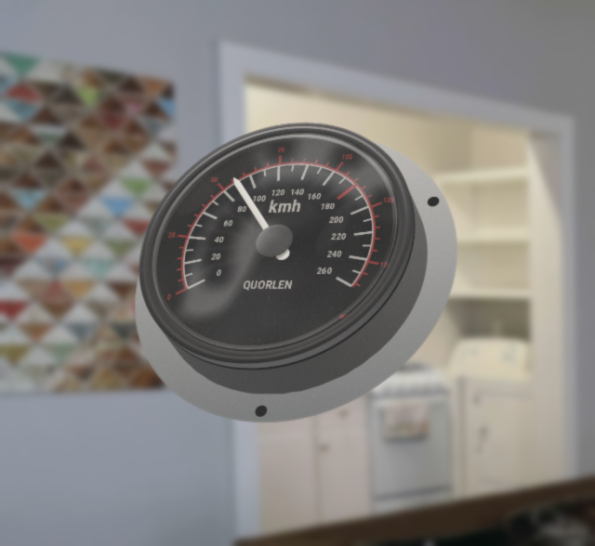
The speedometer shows 90 km/h
